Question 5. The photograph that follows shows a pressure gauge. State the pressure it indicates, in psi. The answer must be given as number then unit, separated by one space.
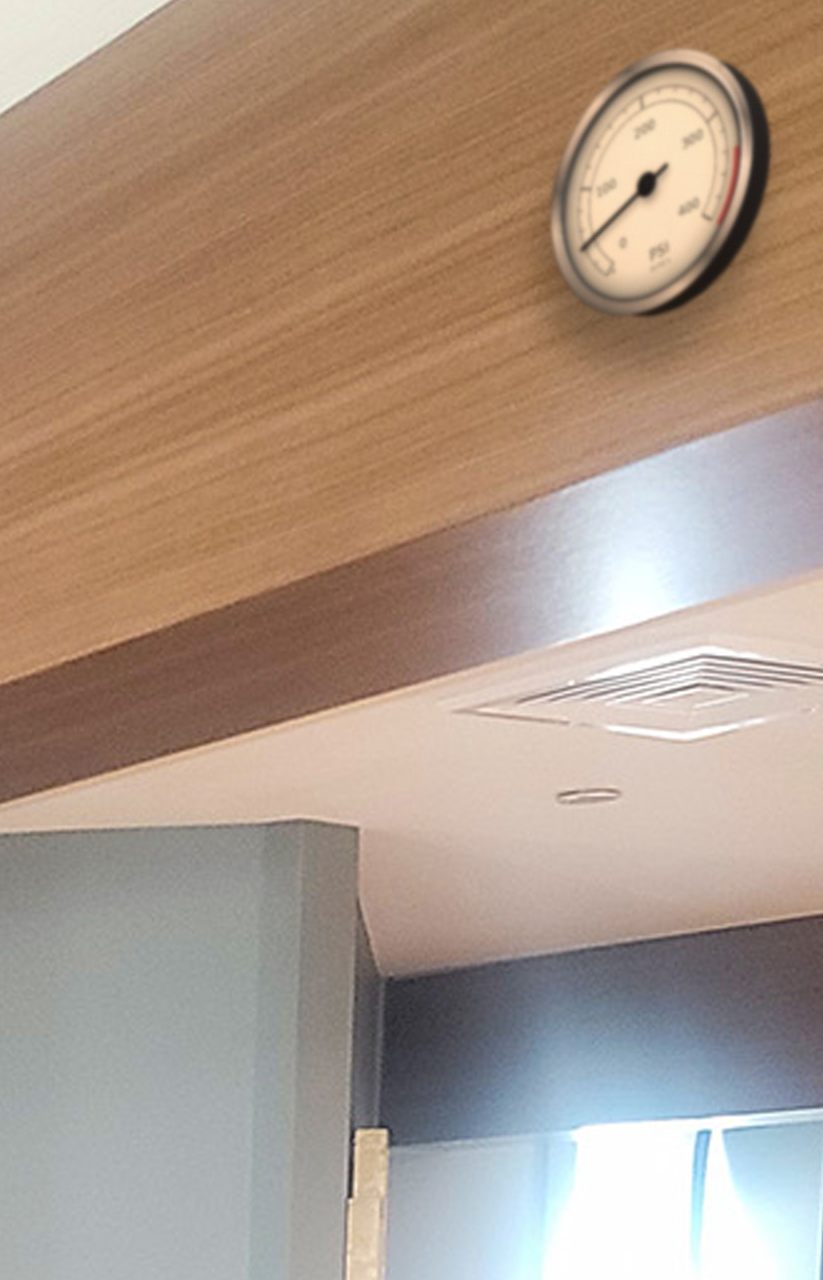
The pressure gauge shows 40 psi
